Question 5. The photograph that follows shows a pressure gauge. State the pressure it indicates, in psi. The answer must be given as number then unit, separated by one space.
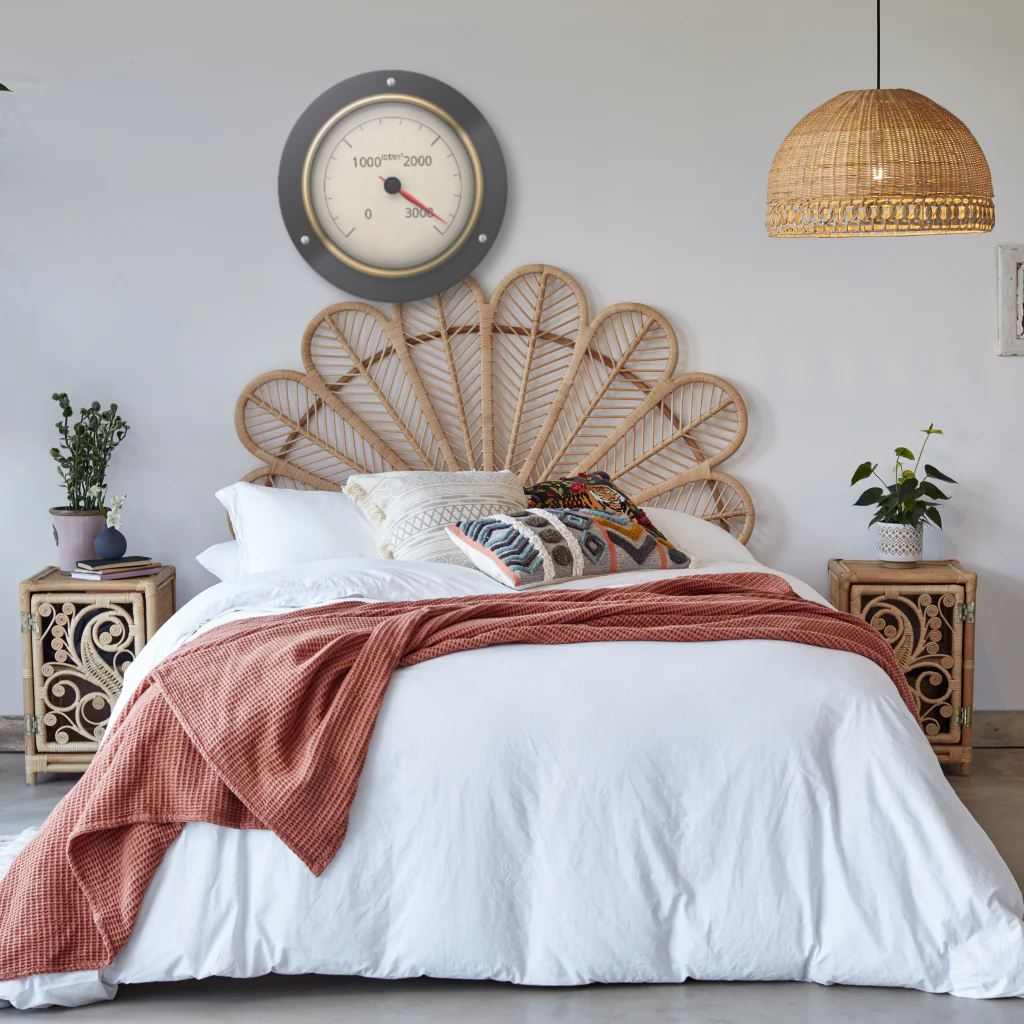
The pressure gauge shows 2900 psi
